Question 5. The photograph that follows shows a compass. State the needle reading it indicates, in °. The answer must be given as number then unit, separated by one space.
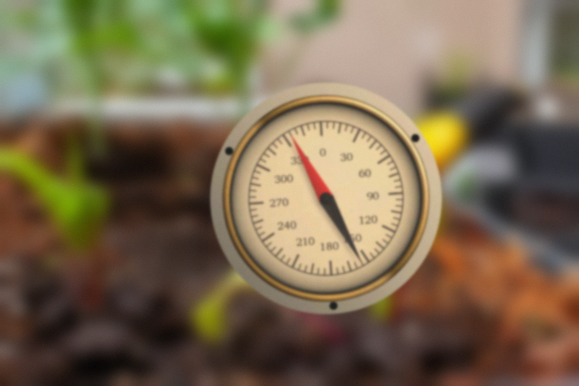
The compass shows 335 °
